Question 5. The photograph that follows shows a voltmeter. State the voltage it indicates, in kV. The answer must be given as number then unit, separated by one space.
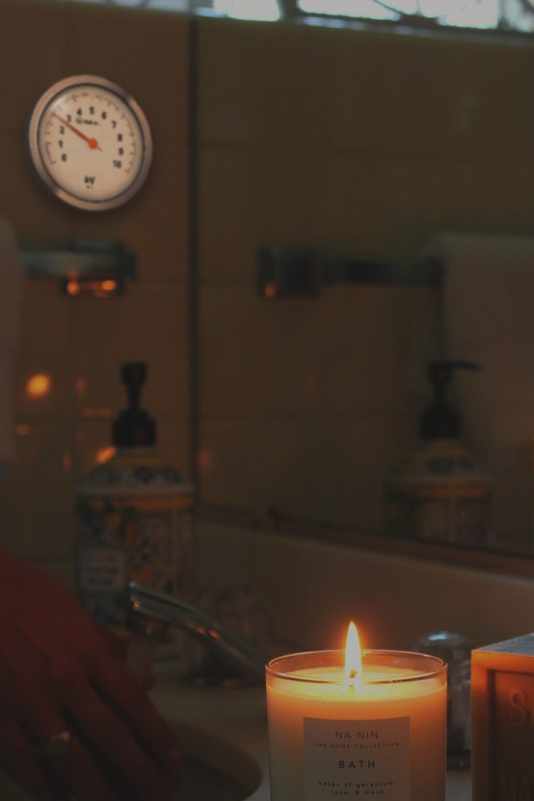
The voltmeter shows 2.5 kV
